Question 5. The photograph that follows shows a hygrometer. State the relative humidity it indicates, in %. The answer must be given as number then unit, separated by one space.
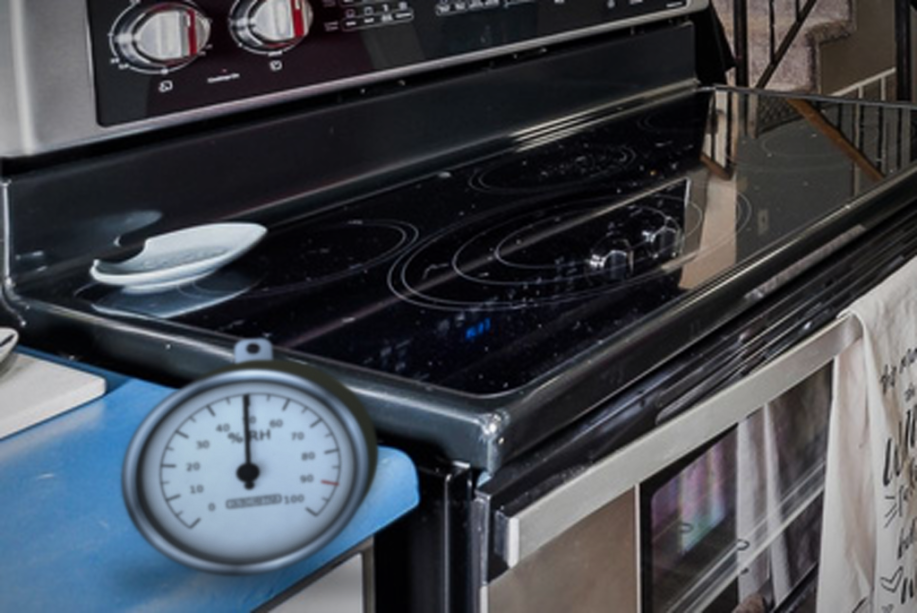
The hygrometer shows 50 %
